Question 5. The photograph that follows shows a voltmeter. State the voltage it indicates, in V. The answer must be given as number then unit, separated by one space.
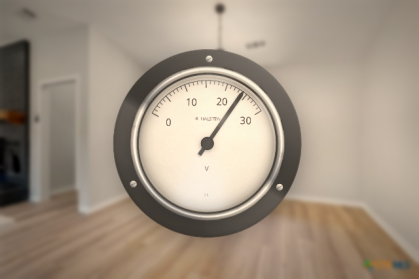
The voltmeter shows 24 V
